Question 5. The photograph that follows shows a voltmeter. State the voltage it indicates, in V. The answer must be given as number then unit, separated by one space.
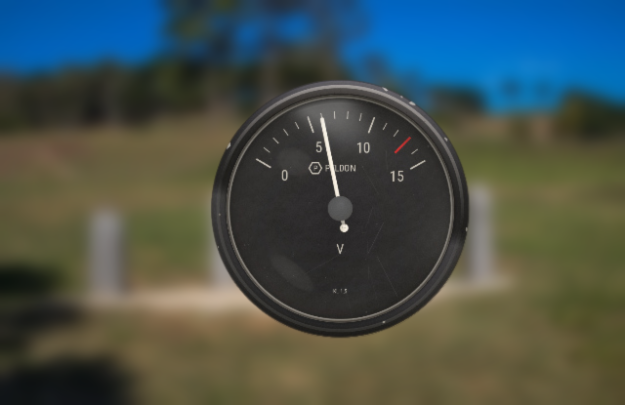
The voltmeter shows 6 V
